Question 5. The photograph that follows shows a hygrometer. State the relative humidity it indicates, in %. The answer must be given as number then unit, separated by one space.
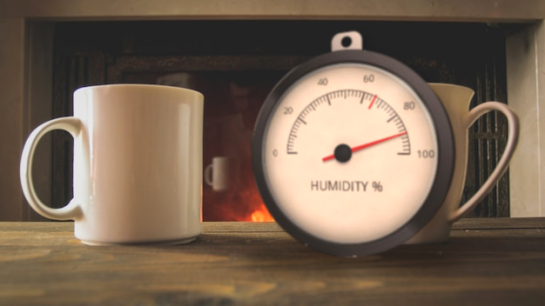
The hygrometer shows 90 %
